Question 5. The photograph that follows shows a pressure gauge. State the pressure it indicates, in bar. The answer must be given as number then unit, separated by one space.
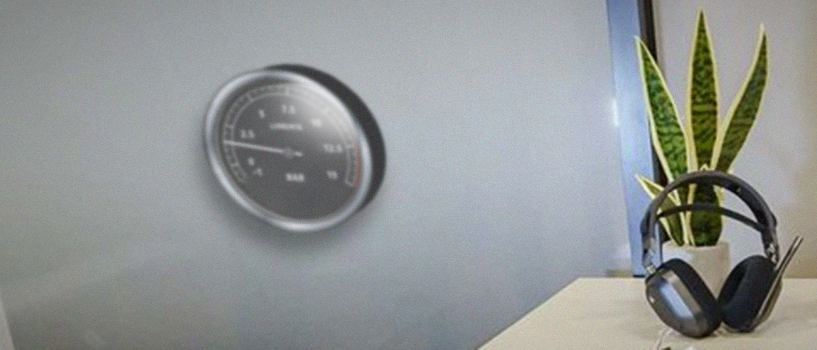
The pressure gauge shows 1.5 bar
